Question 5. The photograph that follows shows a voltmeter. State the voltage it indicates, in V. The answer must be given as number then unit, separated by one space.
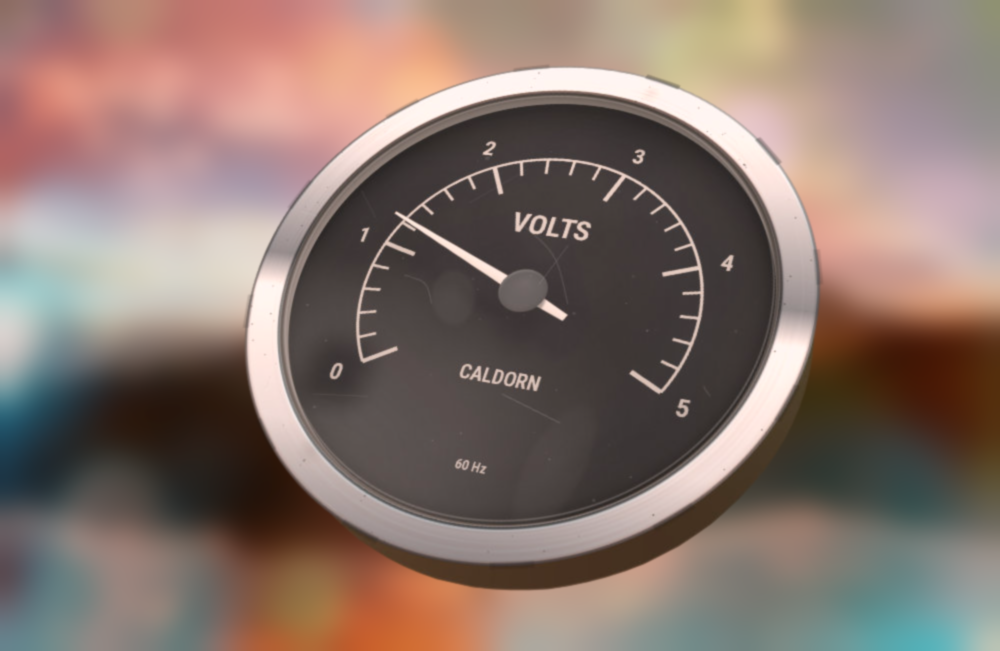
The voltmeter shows 1.2 V
